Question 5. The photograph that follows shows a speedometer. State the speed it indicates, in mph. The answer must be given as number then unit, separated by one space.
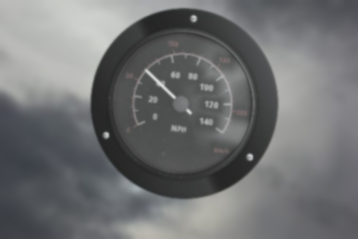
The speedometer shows 40 mph
